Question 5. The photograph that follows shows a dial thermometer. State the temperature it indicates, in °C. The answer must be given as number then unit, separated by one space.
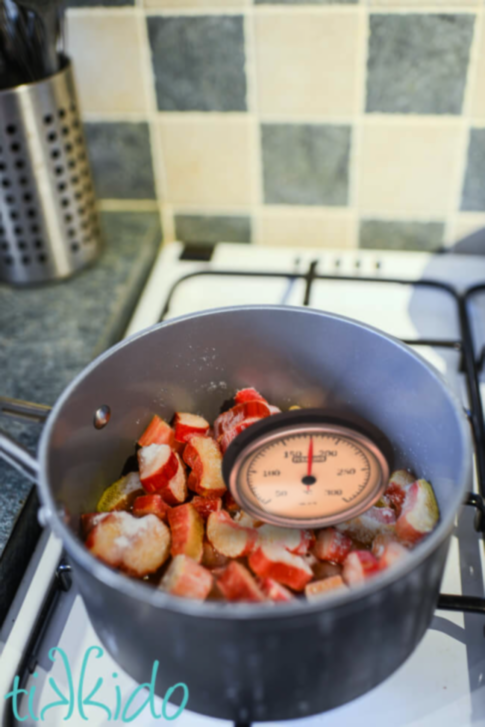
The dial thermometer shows 175 °C
